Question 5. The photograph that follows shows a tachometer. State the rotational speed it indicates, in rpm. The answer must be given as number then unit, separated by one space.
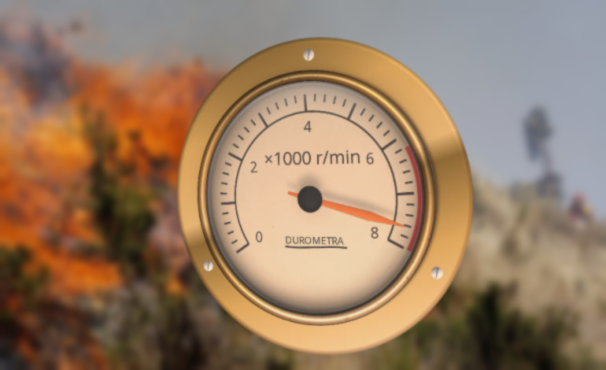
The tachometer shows 7600 rpm
